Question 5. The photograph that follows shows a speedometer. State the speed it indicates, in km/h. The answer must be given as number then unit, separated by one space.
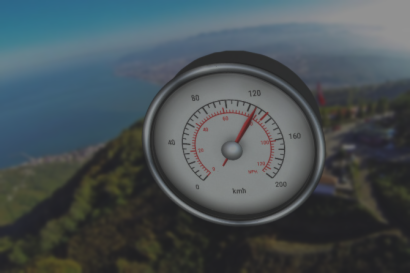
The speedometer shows 125 km/h
